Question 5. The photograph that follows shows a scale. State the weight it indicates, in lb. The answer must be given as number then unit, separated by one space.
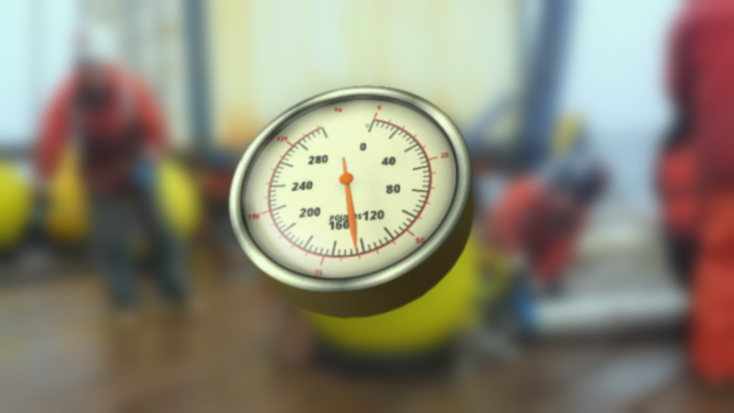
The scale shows 144 lb
